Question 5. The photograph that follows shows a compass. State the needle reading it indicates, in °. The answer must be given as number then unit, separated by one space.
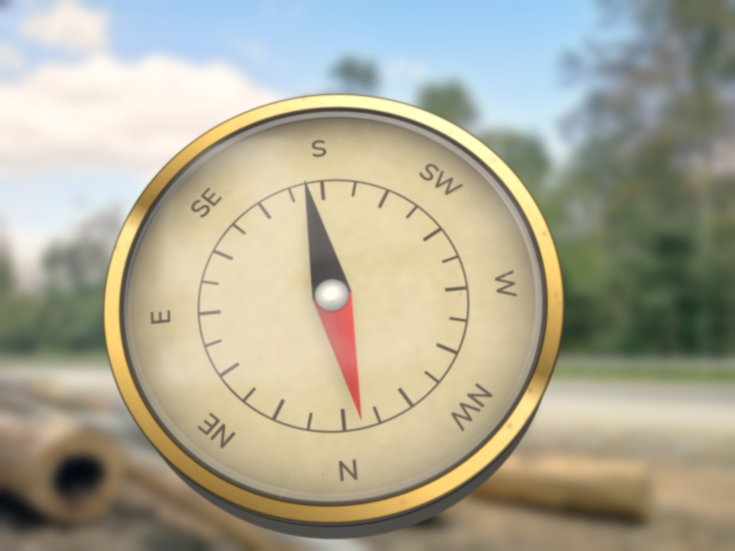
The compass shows 352.5 °
